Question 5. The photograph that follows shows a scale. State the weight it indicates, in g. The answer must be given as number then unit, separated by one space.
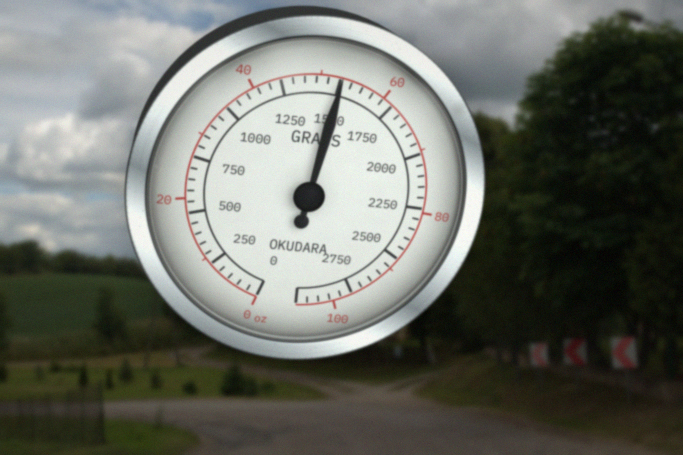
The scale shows 1500 g
